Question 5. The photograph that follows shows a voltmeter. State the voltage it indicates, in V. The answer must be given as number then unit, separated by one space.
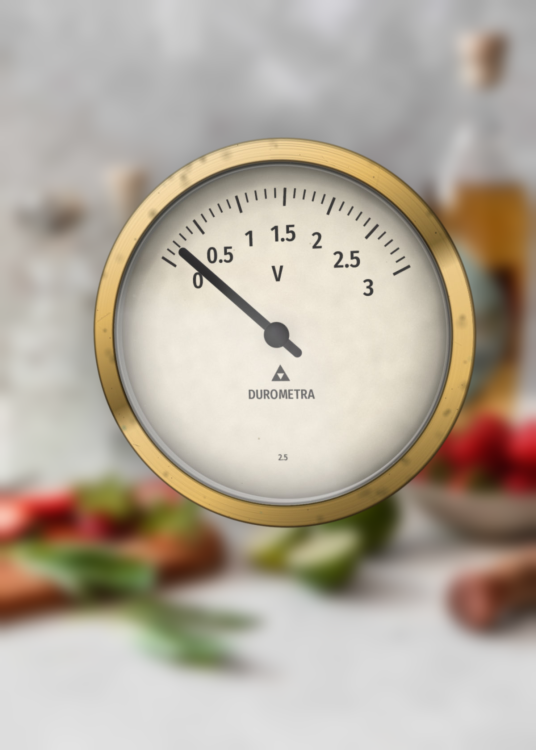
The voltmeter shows 0.2 V
